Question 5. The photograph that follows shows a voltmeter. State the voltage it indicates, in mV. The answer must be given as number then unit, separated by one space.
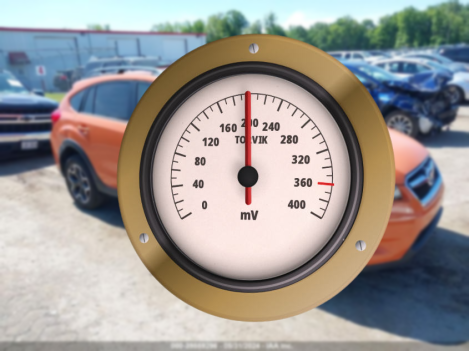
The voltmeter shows 200 mV
